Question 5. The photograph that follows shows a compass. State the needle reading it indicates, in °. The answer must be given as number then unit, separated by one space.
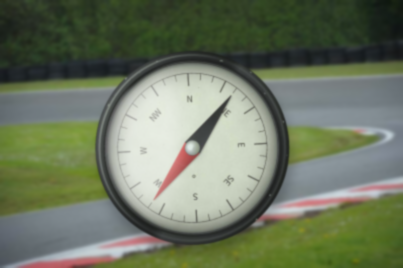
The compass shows 220 °
